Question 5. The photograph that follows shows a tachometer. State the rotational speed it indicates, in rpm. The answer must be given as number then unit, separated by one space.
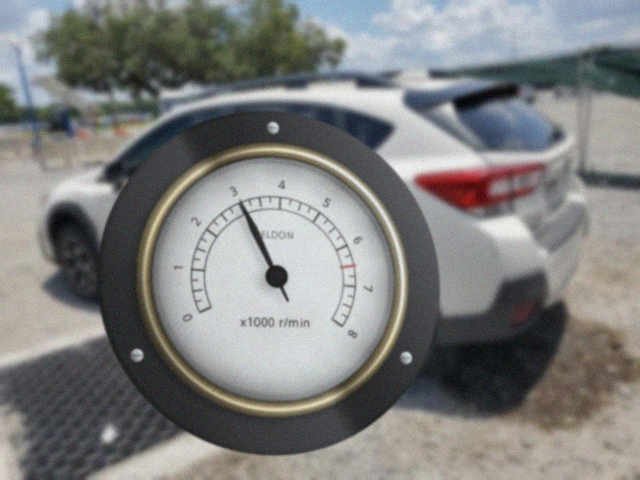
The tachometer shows 3000 rpm
